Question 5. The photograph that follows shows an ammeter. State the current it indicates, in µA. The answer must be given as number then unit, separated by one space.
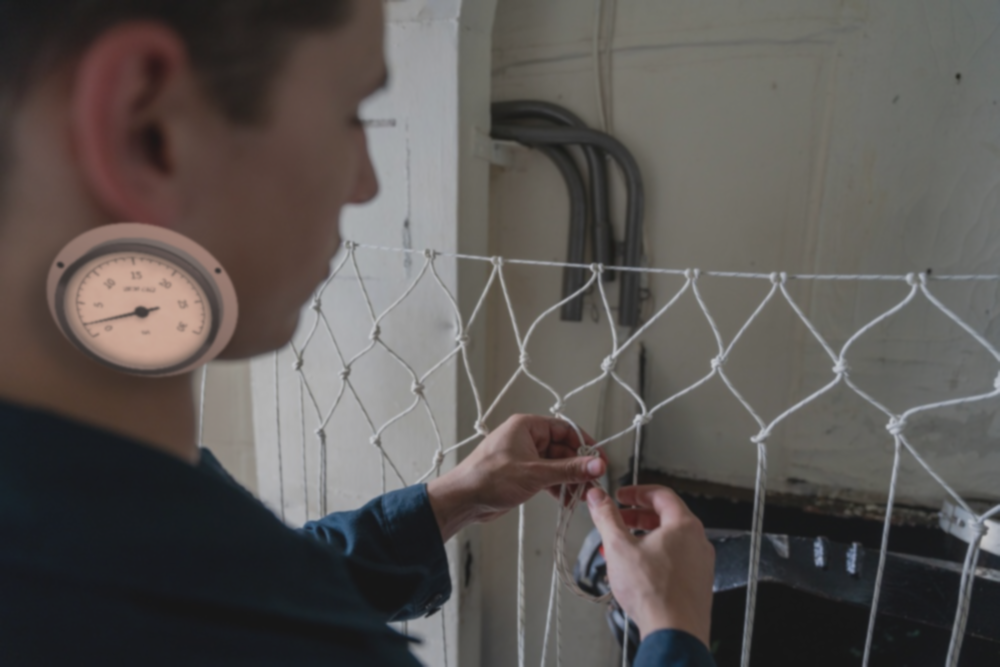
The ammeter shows 2 µA
